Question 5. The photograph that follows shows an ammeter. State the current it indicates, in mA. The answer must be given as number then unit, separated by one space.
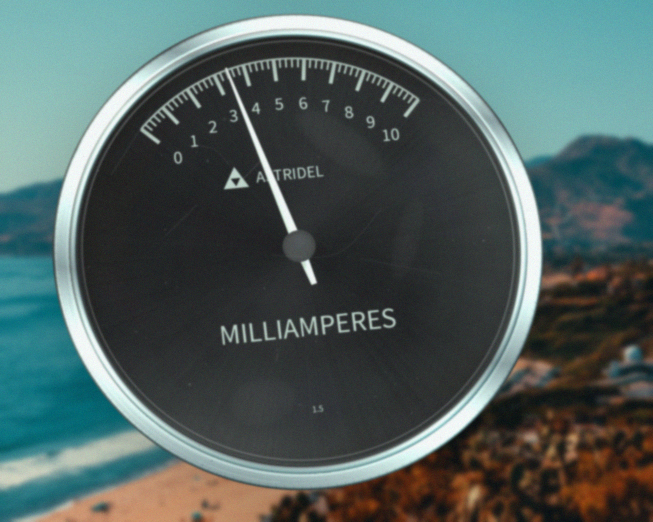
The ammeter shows 3.4 mA
